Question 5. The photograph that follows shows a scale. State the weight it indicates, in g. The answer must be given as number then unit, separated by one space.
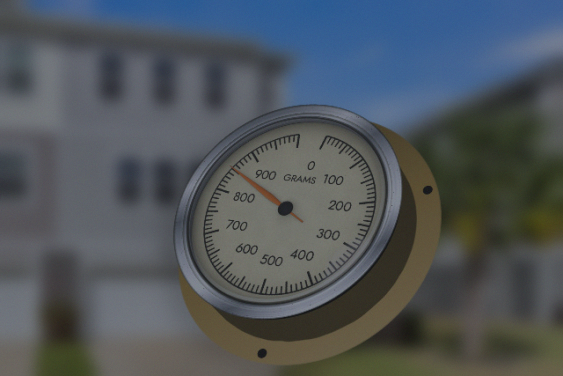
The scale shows 850 g
